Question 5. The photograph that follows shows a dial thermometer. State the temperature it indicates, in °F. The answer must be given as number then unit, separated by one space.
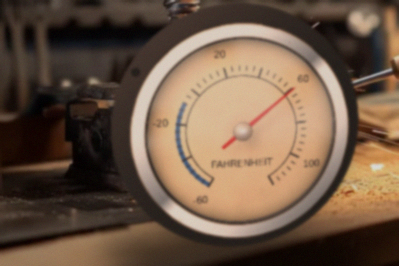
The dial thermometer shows 60 °F
